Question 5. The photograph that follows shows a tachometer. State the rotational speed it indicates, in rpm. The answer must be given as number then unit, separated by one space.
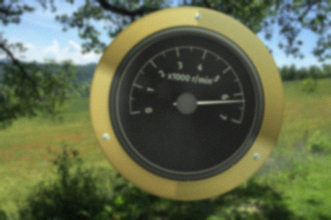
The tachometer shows 6250 rpm
